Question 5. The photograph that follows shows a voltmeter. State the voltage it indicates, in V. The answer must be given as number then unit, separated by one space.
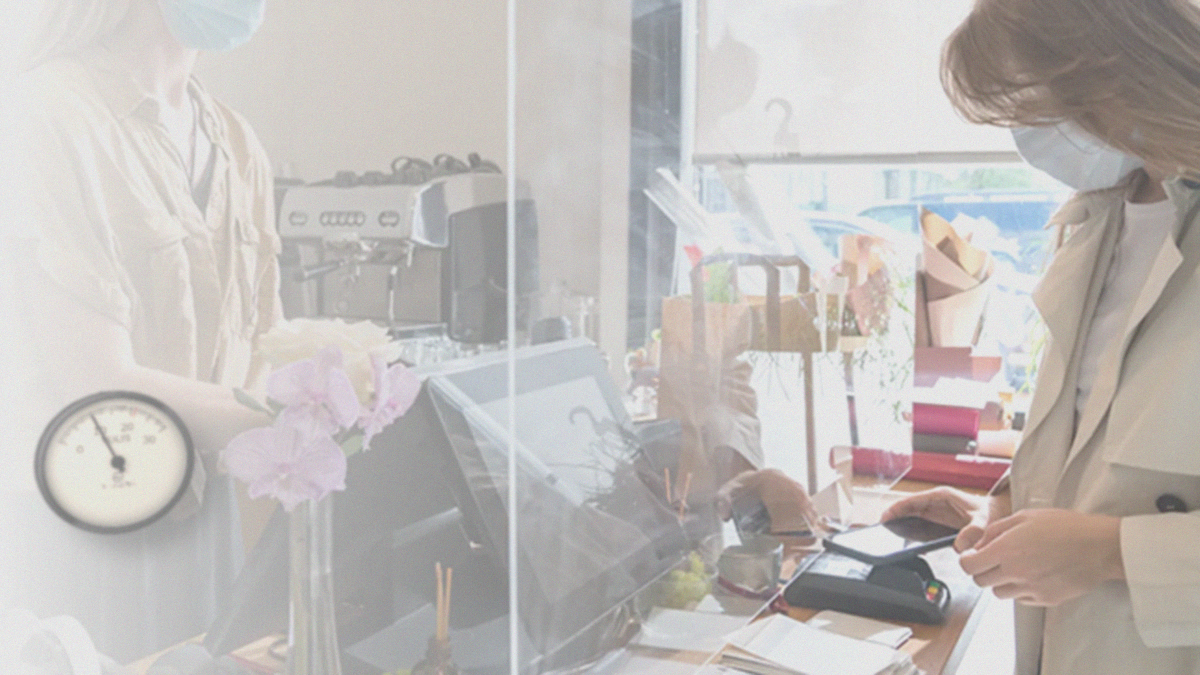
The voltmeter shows 10 V
